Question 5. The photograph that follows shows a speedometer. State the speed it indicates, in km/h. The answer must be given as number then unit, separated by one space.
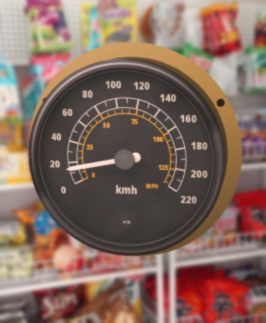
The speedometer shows 15 km/h
